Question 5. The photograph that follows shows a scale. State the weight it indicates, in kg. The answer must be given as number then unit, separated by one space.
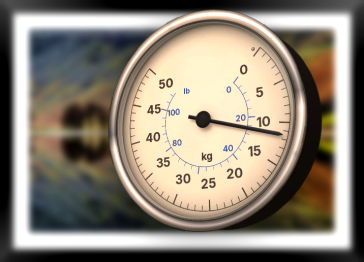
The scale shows 11.5 kg
